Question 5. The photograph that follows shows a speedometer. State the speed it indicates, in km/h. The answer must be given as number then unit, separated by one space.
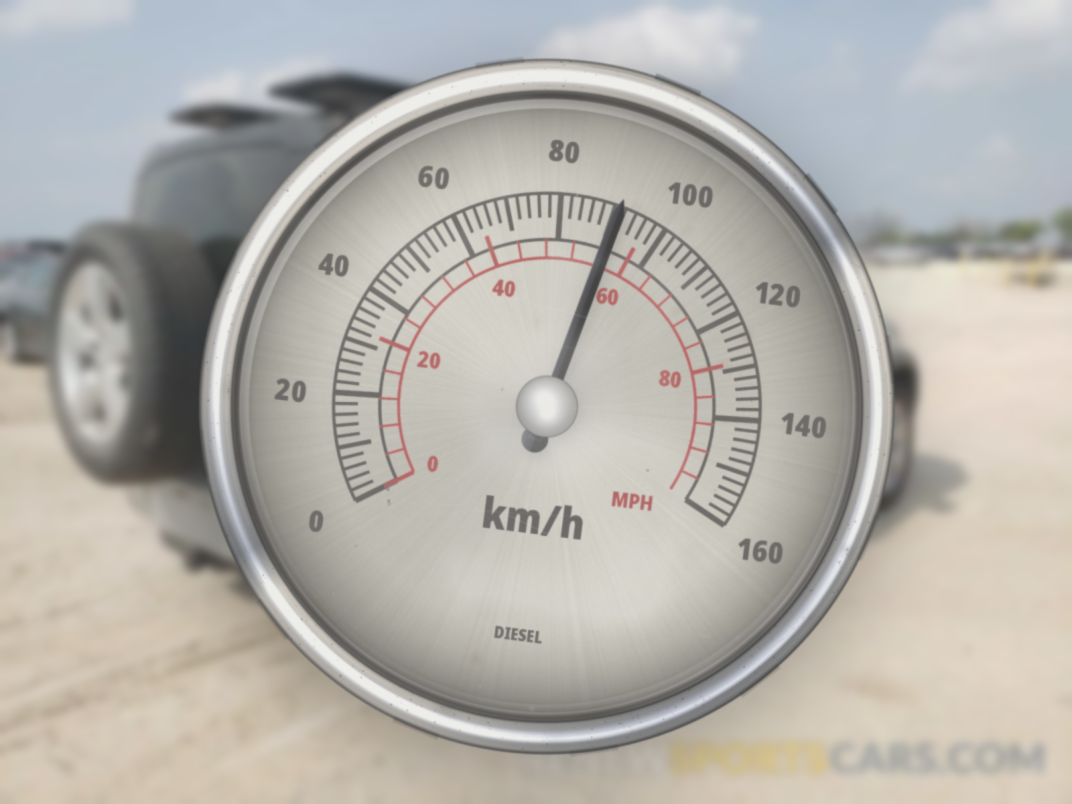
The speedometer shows 91 km/h
